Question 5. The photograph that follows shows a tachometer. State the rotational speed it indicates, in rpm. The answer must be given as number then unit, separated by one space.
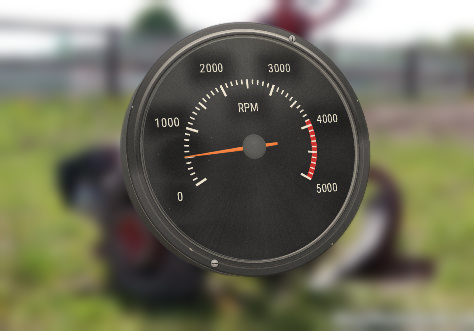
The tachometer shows 500 rpm
